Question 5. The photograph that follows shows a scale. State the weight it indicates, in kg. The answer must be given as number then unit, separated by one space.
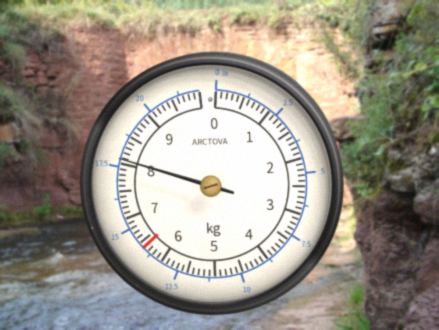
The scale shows 8.1 kg
